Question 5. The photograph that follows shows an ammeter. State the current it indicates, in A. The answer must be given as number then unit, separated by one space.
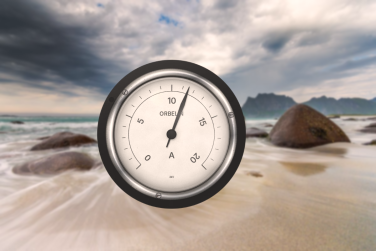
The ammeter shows 11.5 A
